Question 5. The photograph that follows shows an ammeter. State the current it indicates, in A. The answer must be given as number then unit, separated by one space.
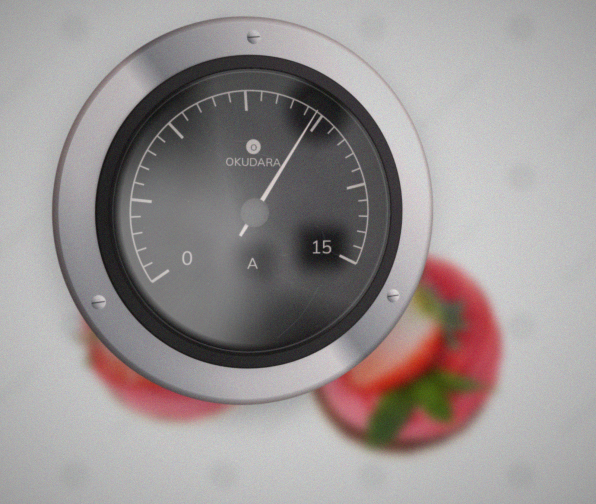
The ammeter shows 9.75 A
